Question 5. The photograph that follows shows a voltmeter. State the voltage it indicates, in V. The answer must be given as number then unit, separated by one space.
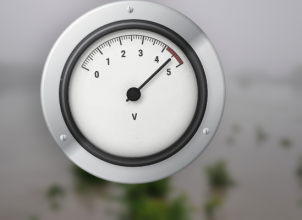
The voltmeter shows 4.5 V
